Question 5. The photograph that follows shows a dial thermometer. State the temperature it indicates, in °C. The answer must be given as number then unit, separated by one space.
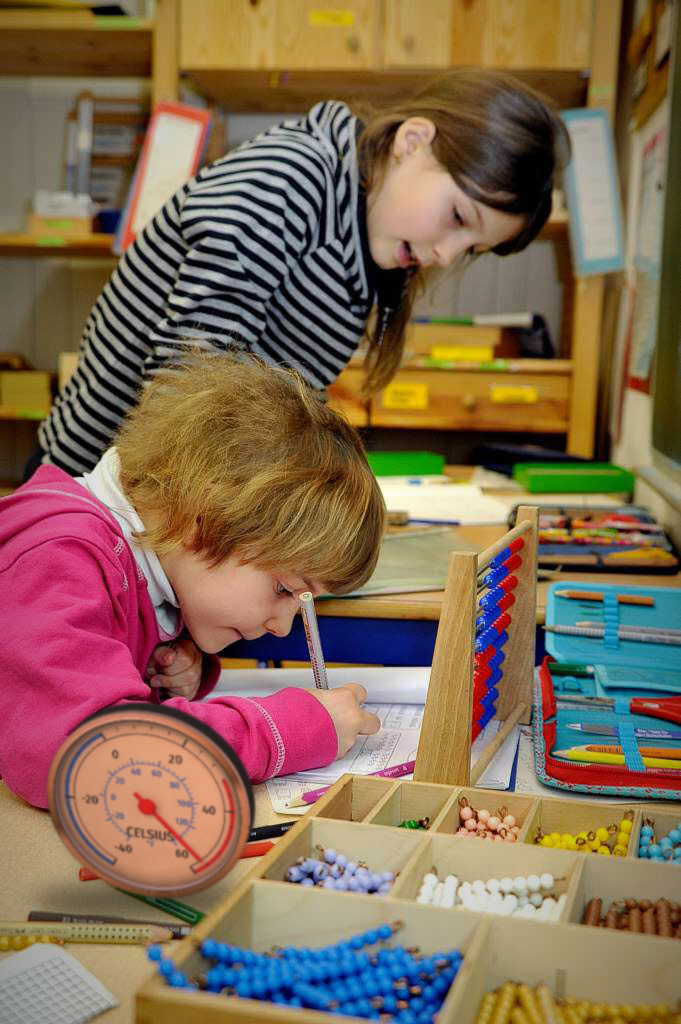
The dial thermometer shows 56 °C
